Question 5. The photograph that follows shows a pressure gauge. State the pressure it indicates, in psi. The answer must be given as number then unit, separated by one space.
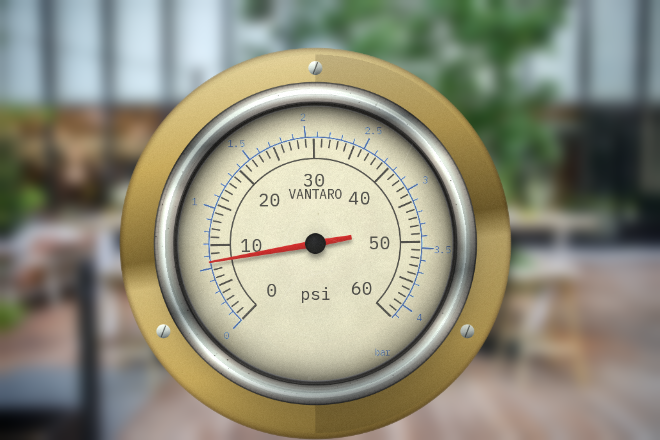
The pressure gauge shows 8 psi
